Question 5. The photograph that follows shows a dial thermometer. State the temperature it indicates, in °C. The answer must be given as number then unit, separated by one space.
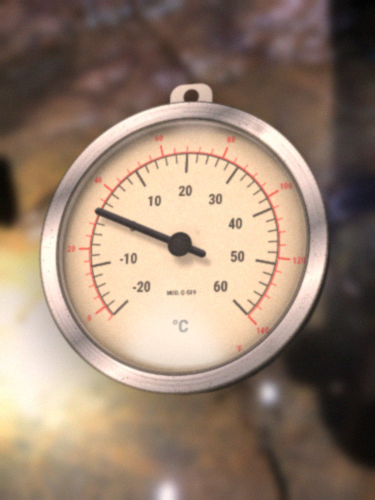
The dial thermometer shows 0 °C
